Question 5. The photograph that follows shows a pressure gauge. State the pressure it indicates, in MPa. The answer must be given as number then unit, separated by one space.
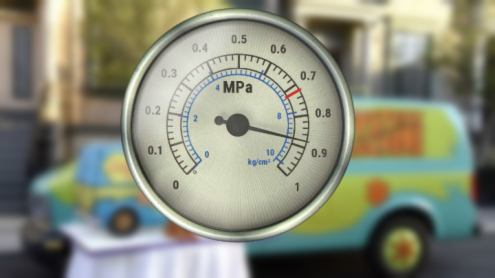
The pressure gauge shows 0.88 MPa
